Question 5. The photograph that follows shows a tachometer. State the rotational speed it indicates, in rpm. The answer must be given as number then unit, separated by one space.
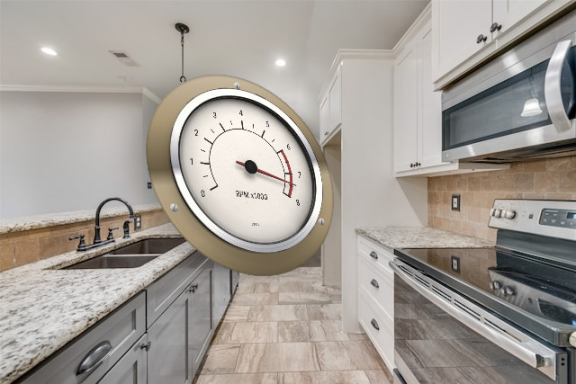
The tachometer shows 7500 rpm
